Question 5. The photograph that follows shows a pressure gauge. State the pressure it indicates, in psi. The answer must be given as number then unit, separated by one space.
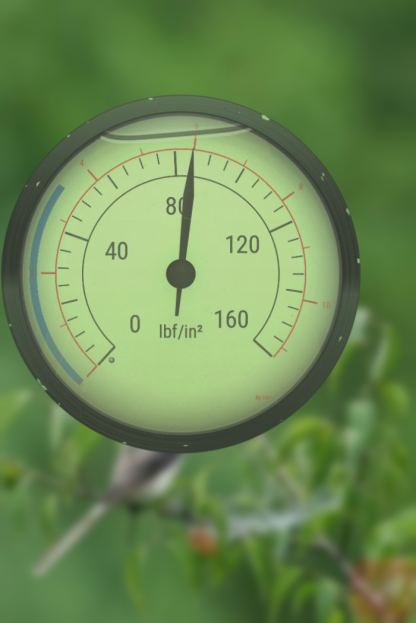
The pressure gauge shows 85 psi
